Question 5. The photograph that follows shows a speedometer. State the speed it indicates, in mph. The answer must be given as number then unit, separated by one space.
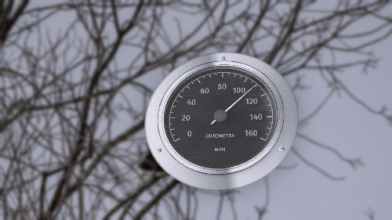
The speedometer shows 110 mph
